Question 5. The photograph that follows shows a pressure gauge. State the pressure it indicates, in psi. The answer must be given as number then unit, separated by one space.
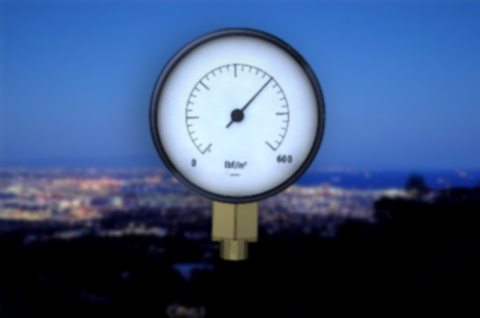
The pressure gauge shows 400 psi
